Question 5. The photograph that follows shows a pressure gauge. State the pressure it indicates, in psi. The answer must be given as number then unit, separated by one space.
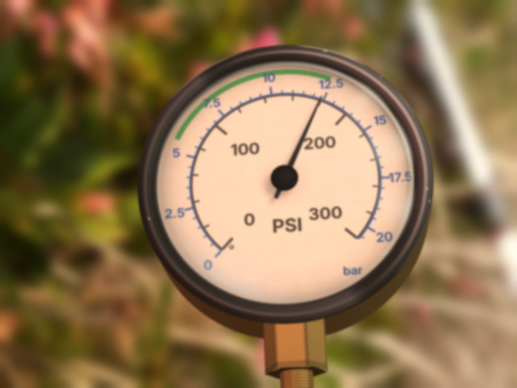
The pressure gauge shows 180 psi
